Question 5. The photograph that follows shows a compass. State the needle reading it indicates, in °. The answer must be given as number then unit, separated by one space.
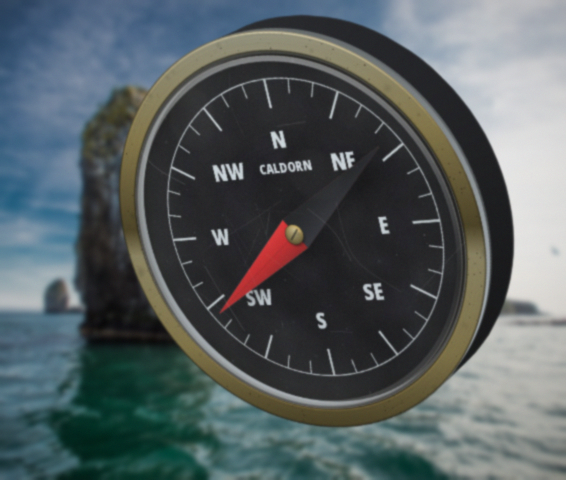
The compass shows 235 °
